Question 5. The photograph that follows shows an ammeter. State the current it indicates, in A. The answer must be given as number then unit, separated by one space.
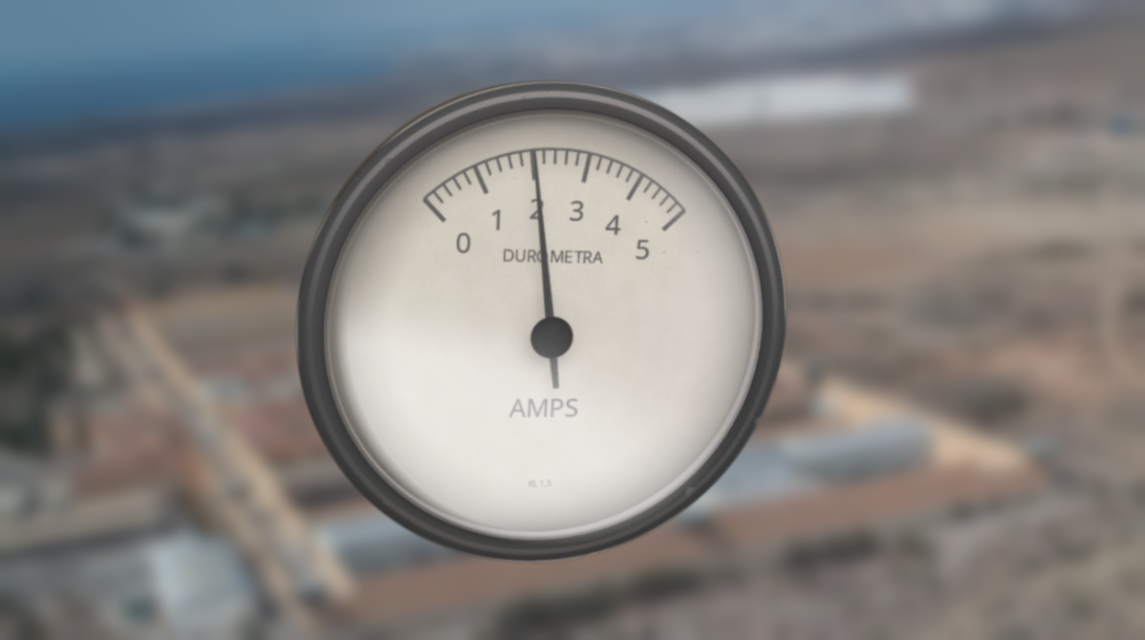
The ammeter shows 2 A
